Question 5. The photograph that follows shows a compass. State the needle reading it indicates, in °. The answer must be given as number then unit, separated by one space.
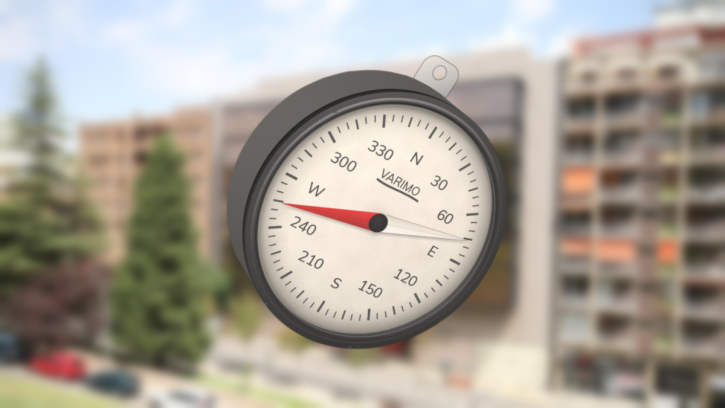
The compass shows 255 °
